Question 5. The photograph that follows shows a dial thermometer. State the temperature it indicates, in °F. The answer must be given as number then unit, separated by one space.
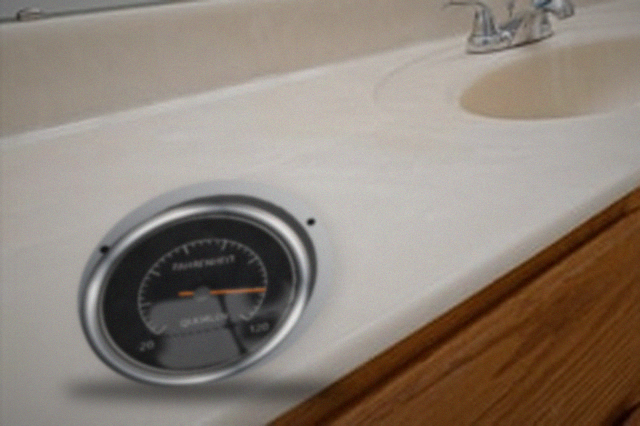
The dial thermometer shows 100 °F
